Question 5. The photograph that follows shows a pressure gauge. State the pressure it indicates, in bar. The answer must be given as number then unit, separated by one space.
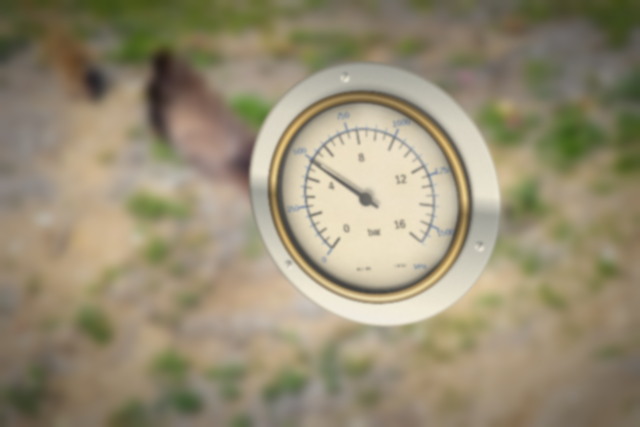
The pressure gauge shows 5 bar
